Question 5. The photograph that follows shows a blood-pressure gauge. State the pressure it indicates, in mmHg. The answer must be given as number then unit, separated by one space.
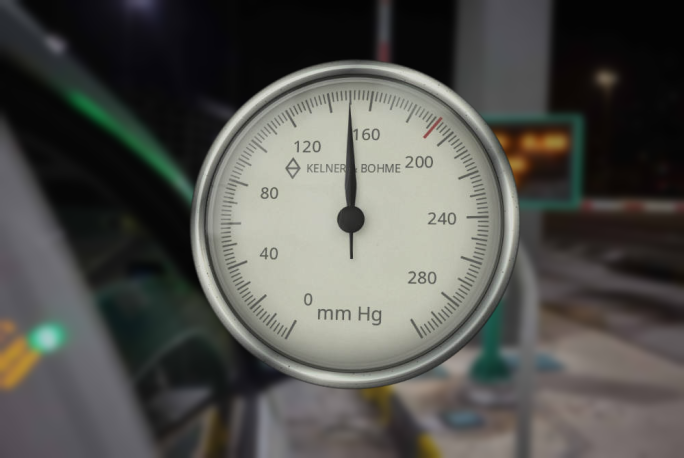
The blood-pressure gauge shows 150 mmHg
